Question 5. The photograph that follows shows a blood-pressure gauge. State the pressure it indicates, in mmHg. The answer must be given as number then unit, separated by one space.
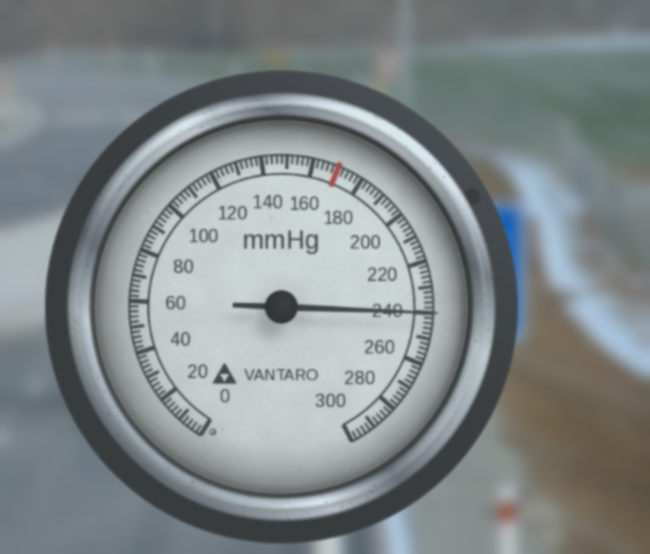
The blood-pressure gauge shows 240 mmHg
